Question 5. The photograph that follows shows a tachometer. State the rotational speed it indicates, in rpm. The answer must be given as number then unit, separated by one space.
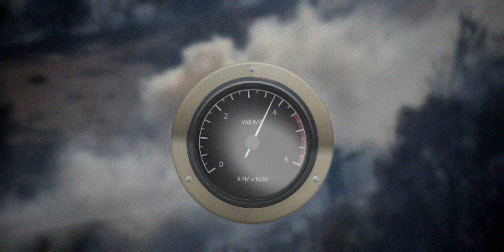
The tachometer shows 3750 rpm
